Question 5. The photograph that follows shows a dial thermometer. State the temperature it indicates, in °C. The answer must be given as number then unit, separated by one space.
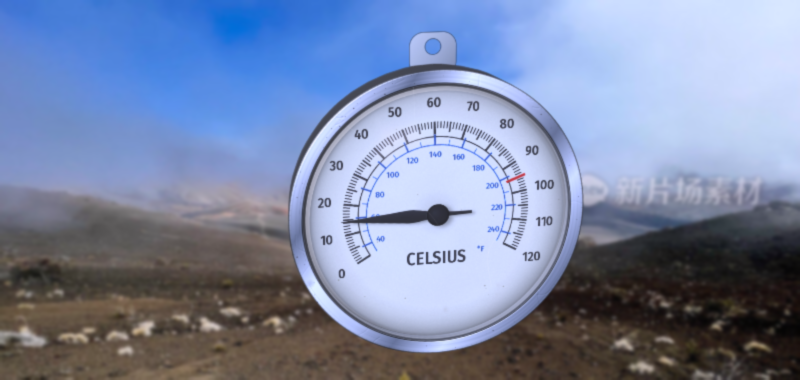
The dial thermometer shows 15 °C
